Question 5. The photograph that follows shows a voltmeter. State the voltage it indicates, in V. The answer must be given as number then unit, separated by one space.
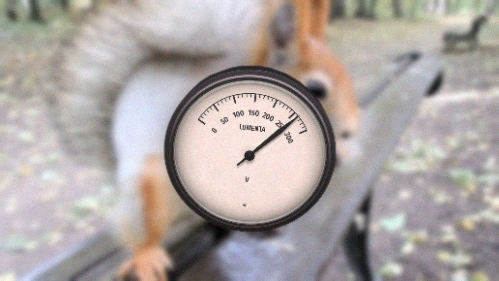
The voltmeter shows 260 V
